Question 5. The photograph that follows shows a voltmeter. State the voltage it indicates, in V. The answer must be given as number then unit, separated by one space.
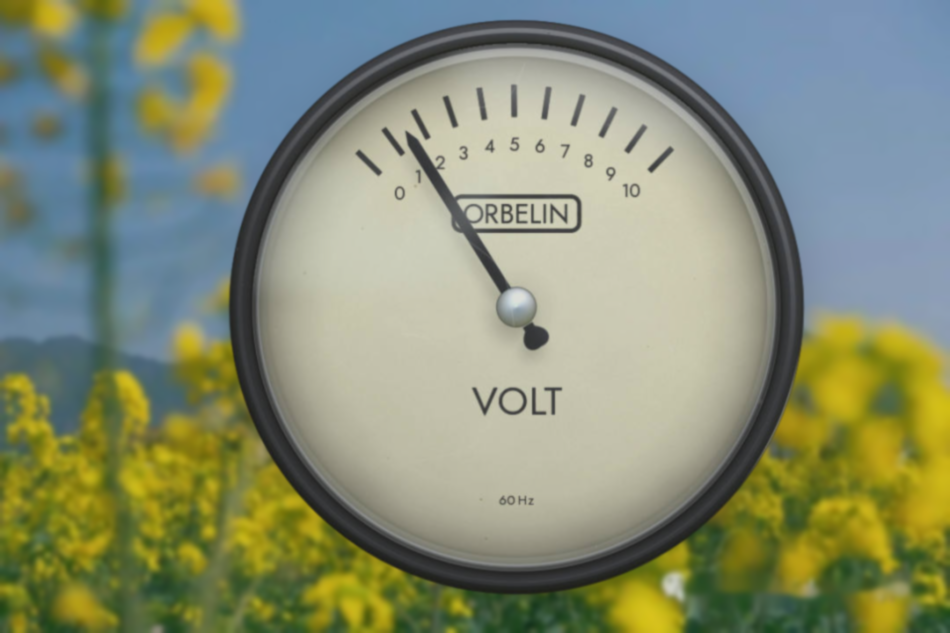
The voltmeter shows 1.5 V
